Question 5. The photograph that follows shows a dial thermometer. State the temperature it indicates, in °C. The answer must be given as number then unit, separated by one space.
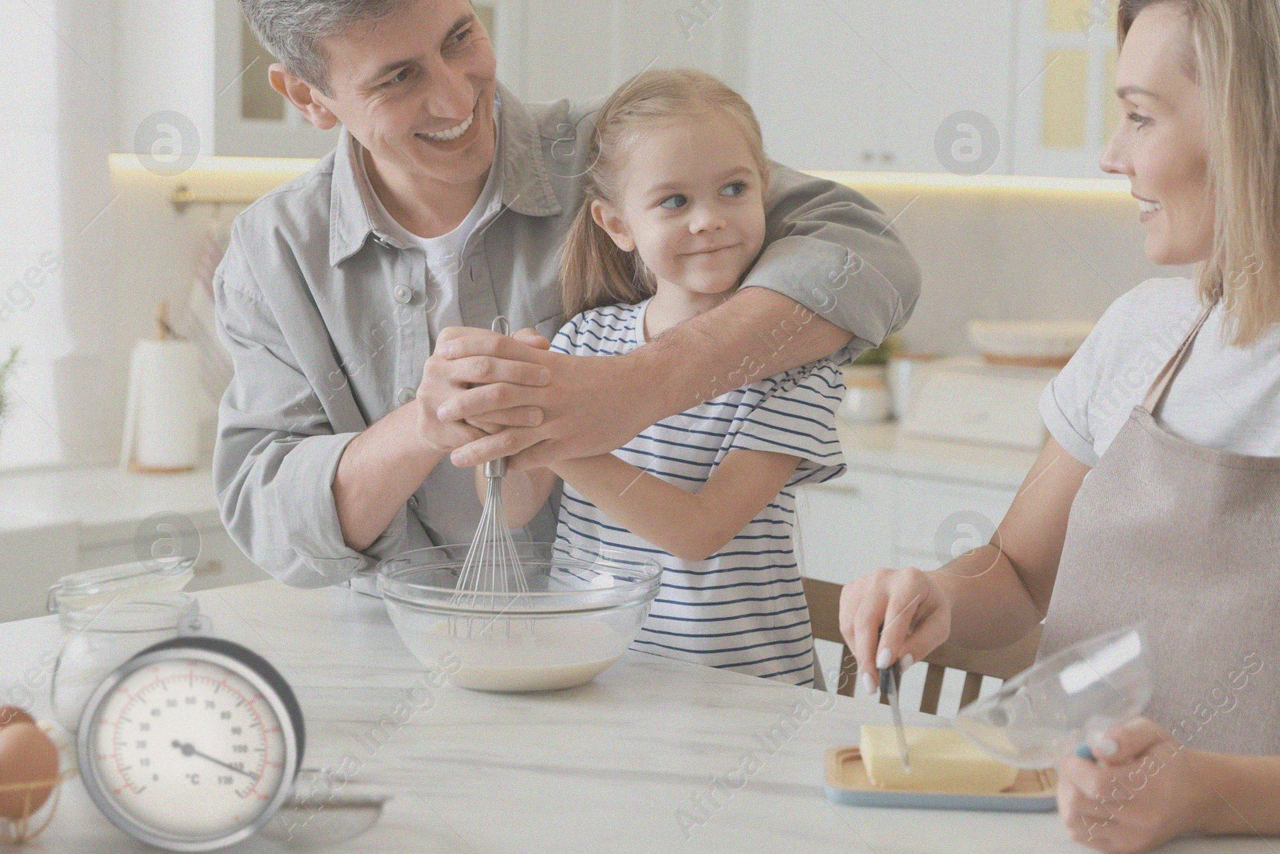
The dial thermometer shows 110 °C
